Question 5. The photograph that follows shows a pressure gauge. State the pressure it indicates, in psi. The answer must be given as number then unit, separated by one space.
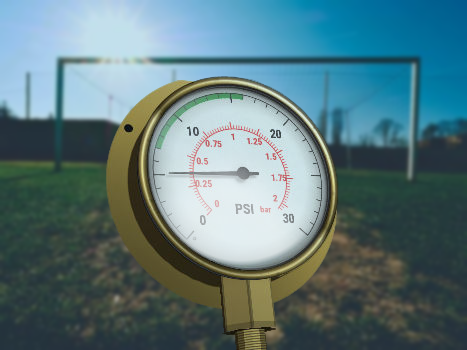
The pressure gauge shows 5 psi
